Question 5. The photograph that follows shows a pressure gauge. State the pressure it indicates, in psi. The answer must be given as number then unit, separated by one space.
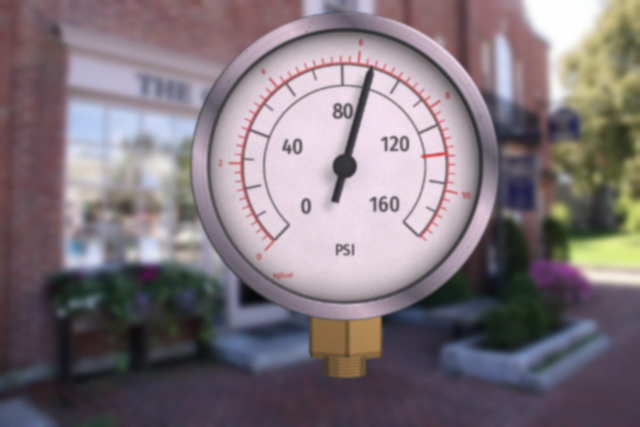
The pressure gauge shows 90 psi
